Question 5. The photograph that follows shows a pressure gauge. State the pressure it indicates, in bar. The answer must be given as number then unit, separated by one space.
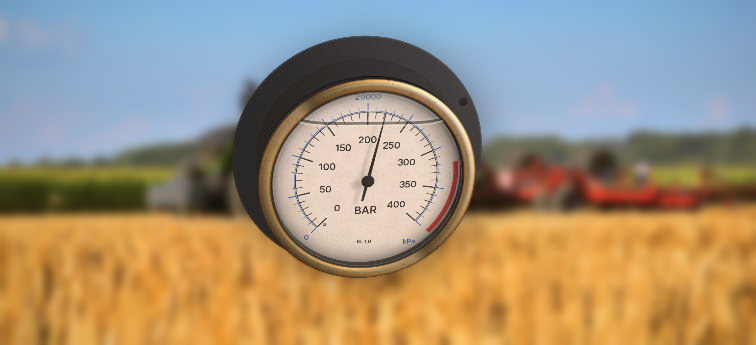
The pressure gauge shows 220 bar
